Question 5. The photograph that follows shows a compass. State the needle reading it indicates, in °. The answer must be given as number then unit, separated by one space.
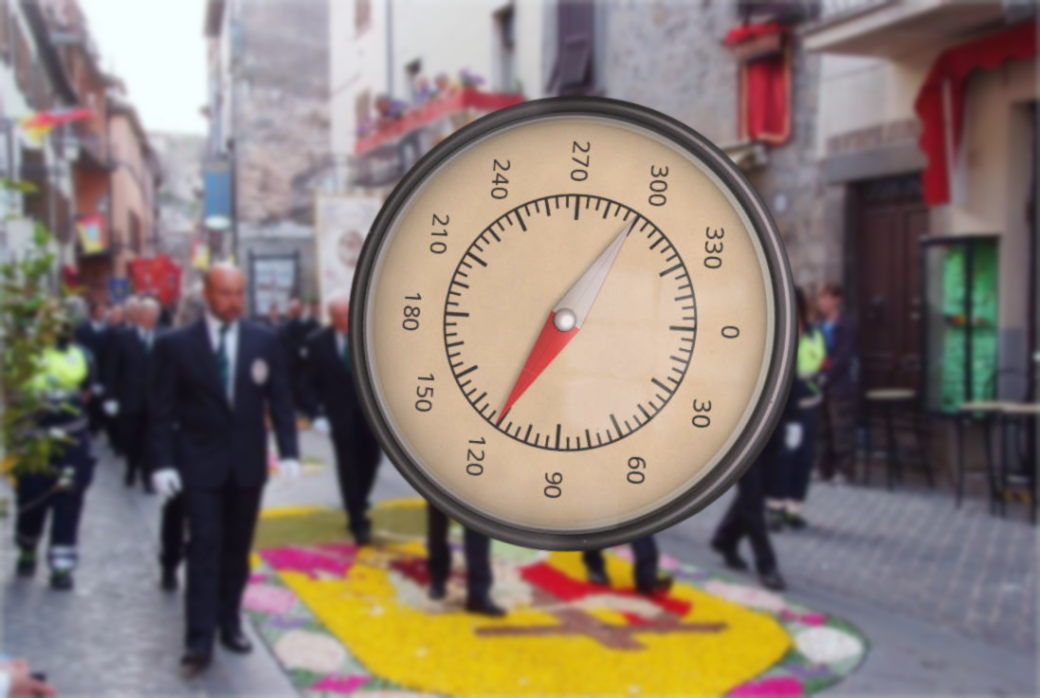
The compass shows 120 °
